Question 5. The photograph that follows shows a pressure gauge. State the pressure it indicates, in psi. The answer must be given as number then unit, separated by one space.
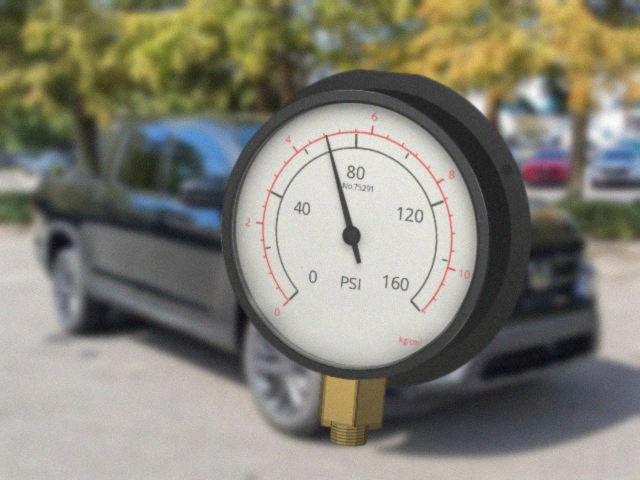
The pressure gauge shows 70 psi
